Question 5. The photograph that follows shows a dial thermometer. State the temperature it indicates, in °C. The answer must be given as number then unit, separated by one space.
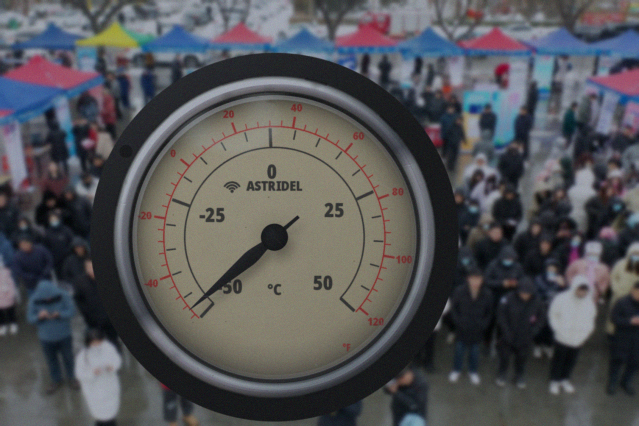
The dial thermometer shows -47.5 °C
